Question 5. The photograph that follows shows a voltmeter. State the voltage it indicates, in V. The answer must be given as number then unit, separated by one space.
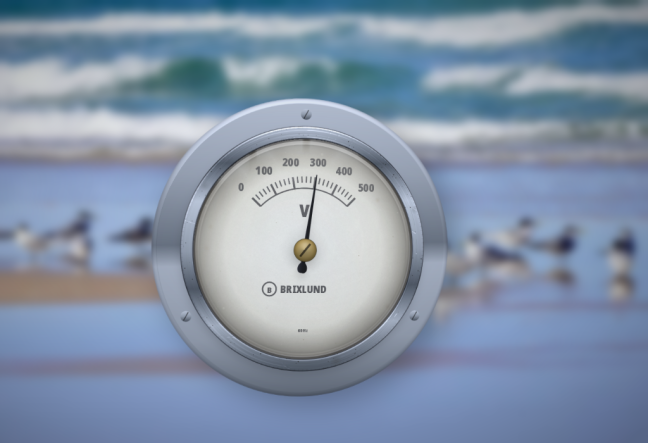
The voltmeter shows 300 V
